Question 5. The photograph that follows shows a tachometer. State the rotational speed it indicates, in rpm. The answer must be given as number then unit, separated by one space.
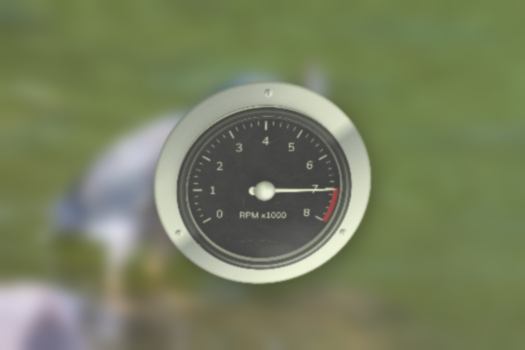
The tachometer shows 7000 rpm
